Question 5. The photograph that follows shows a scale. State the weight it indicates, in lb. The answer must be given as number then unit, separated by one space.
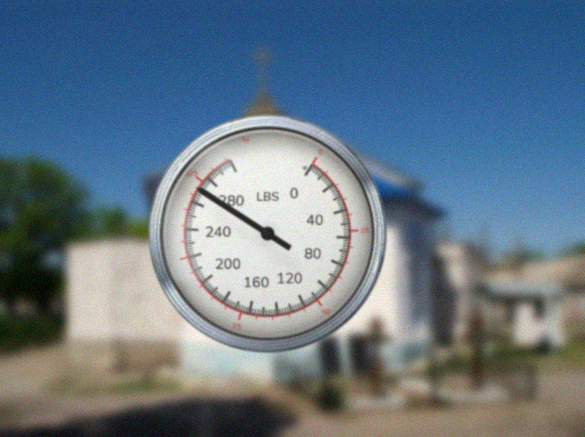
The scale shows 270 lb
